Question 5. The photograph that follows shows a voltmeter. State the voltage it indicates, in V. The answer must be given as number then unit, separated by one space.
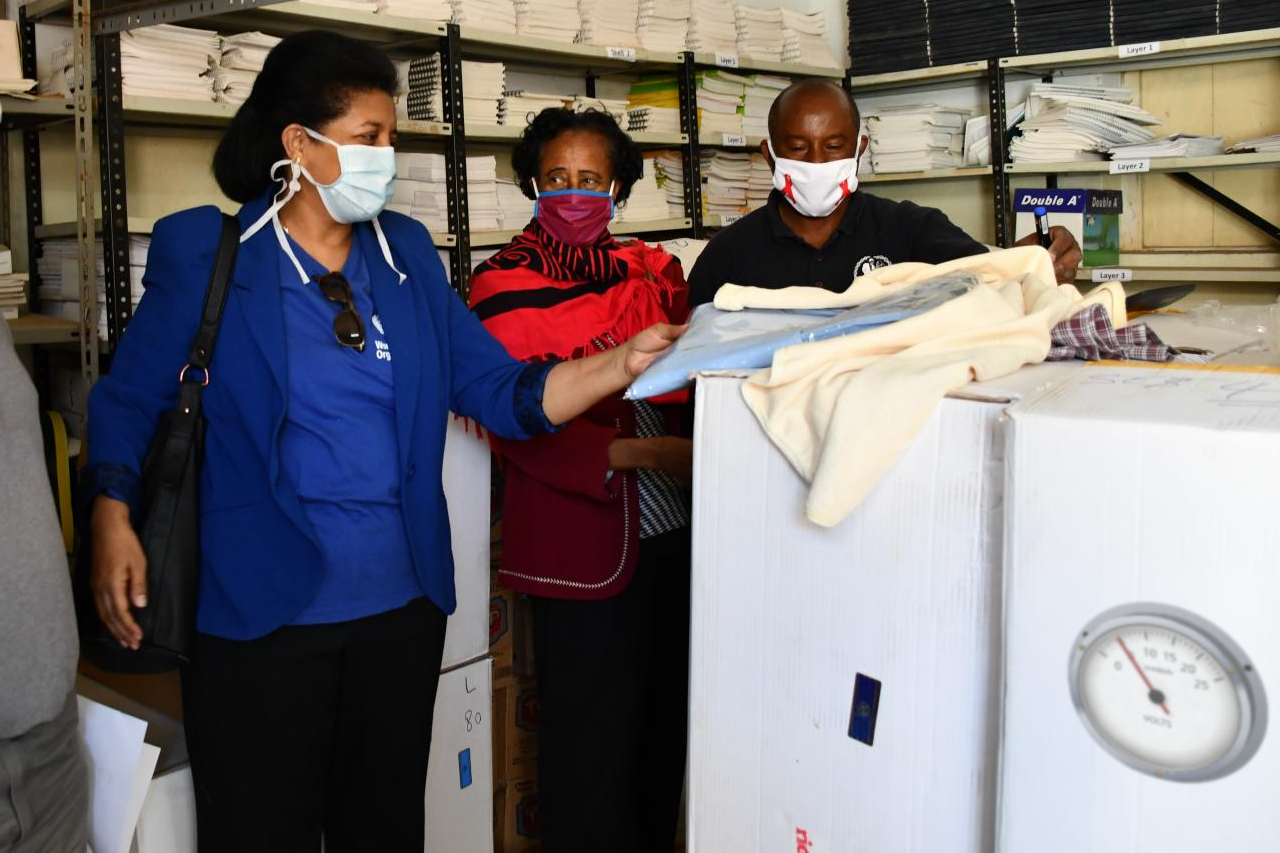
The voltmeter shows 5 V
